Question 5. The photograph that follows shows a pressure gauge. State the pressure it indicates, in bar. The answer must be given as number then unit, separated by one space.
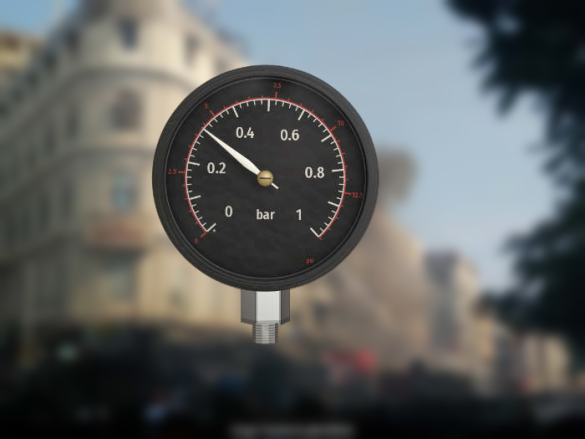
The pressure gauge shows 0.3 bar
